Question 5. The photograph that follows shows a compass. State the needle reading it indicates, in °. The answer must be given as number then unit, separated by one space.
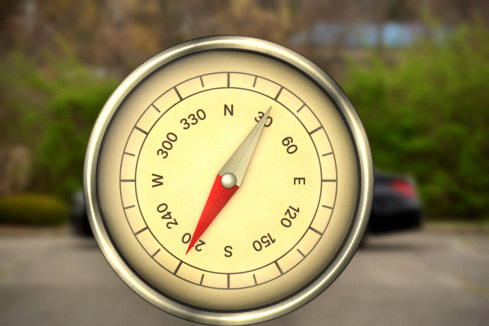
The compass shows 210 °
